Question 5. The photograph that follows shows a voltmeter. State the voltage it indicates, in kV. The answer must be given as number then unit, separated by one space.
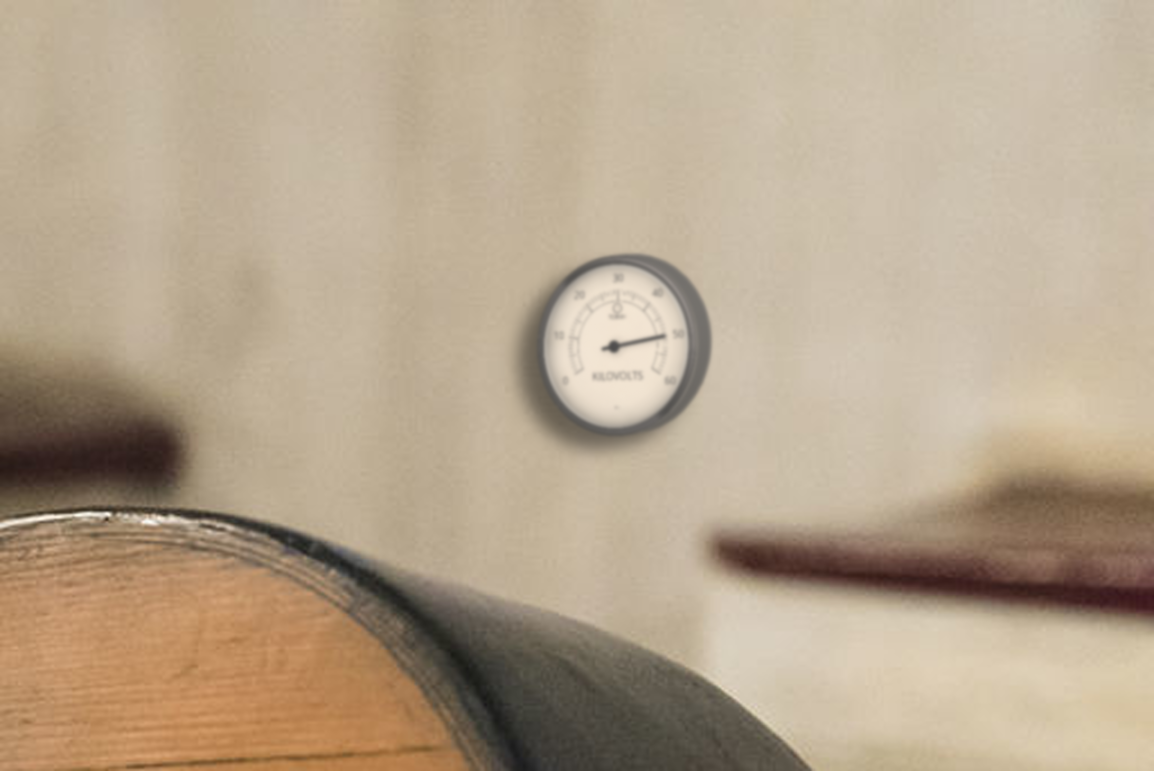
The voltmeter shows 50 kV
